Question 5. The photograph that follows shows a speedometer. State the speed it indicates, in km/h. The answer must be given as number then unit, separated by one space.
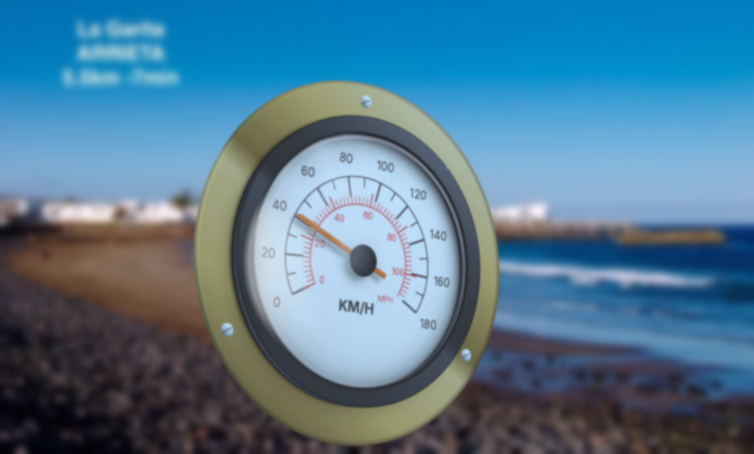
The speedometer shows 40 km/h
